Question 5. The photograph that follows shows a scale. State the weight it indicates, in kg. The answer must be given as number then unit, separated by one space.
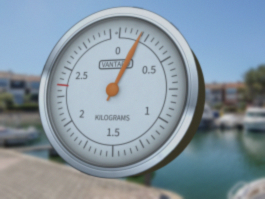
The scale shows 0.2 kg
